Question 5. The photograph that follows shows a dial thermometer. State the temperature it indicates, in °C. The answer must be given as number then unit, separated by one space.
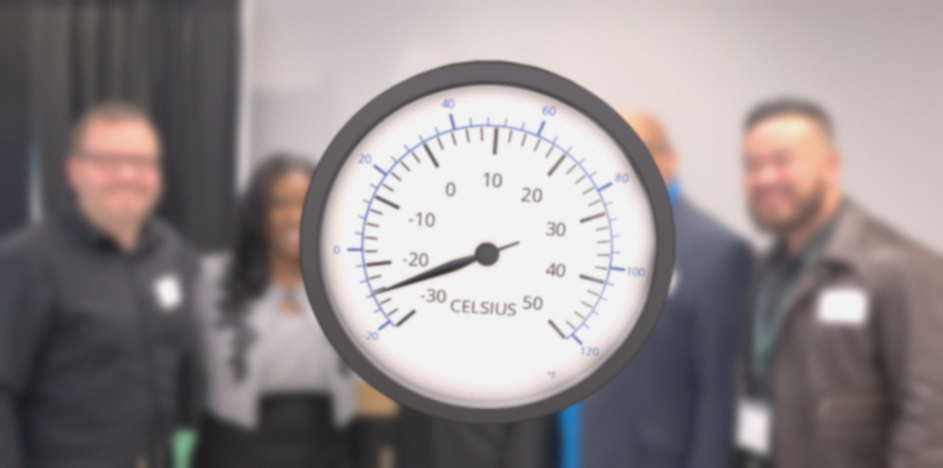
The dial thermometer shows -24 °C
